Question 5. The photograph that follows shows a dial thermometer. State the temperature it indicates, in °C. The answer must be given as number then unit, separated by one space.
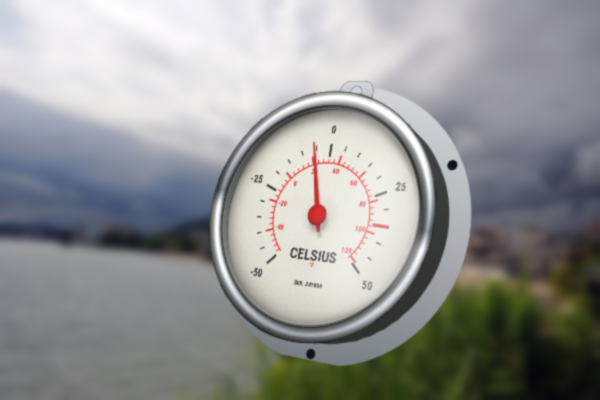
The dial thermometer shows -5 °C
